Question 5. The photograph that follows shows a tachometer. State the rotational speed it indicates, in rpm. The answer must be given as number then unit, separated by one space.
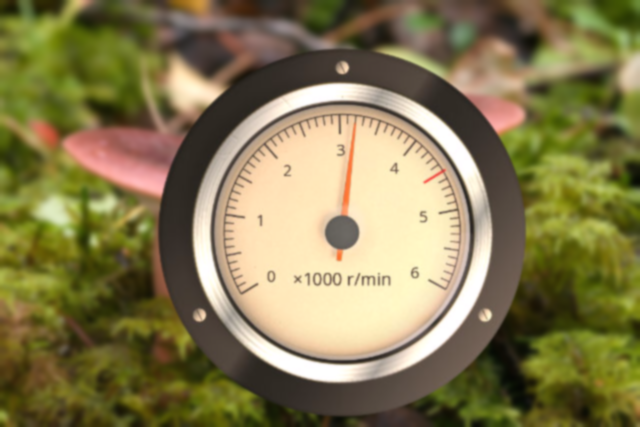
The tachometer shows 3200 rpm
